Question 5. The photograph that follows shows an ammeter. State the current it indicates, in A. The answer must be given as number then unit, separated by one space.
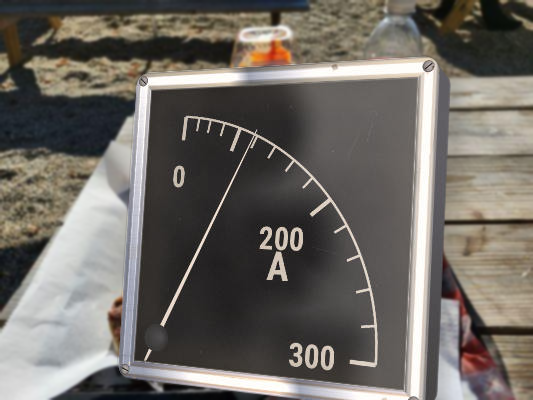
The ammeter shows 120 A
